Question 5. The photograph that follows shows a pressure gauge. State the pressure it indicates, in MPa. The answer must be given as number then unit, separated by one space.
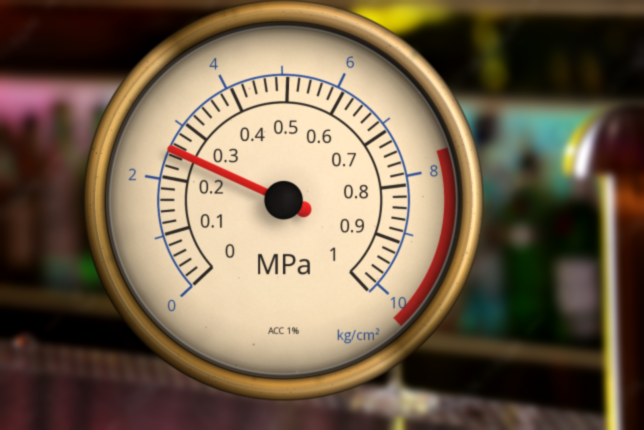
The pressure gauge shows 0.25 MPa
